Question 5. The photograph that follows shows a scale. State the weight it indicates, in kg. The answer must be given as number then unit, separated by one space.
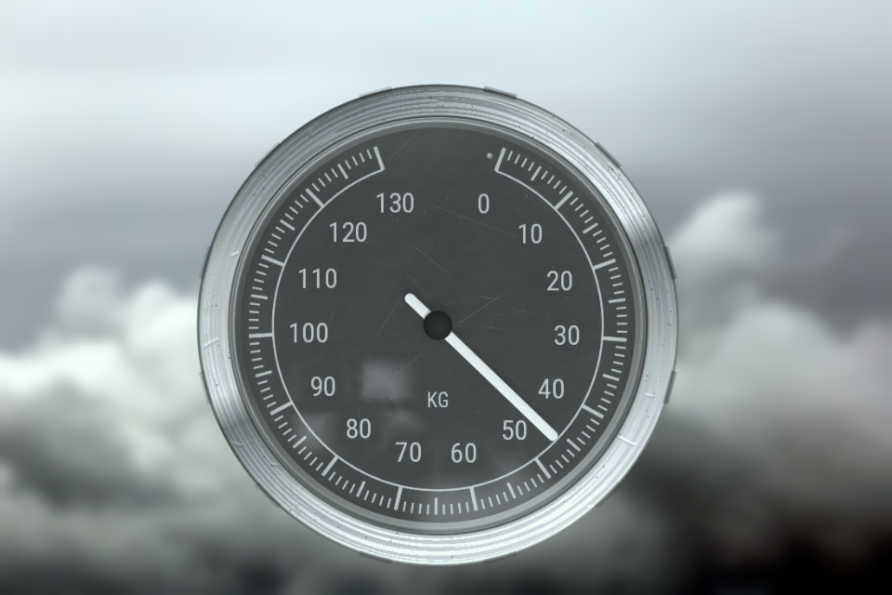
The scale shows 46 kg
